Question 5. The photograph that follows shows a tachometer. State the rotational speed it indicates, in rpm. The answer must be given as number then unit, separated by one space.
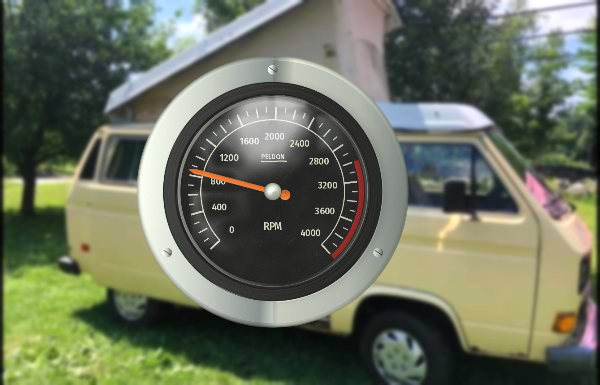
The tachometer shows 850 rpm
